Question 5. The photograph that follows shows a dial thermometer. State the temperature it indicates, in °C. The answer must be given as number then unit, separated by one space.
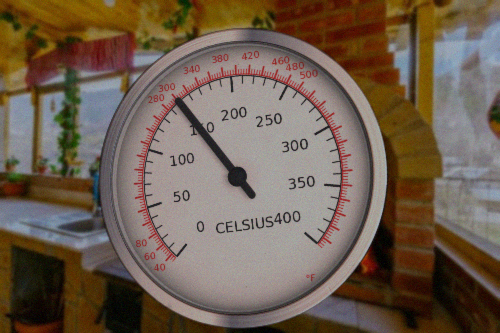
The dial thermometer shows 150 °C
